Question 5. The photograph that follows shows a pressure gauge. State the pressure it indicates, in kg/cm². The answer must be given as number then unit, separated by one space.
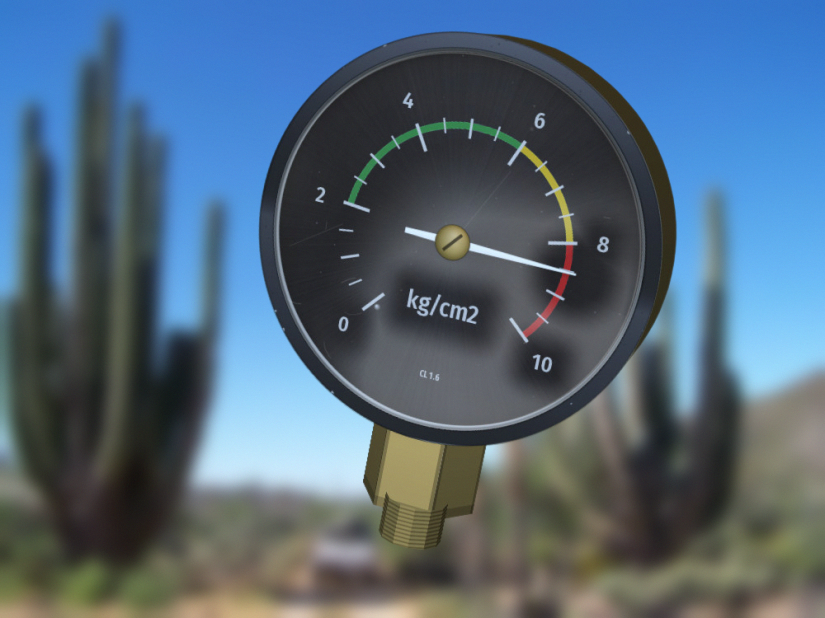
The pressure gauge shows 8.5 kg/cm²
